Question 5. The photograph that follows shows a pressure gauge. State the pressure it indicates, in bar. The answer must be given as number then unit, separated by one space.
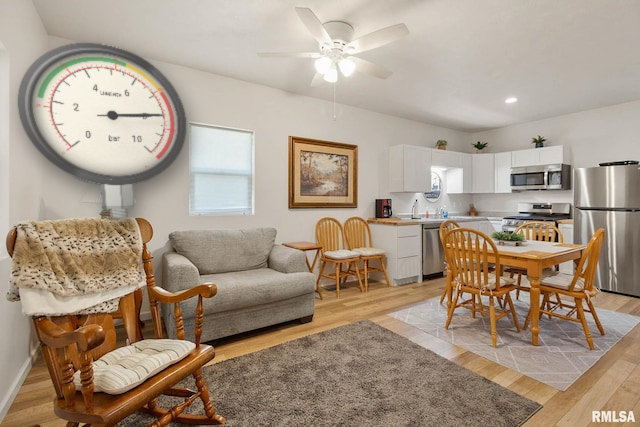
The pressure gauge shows 8 bar
